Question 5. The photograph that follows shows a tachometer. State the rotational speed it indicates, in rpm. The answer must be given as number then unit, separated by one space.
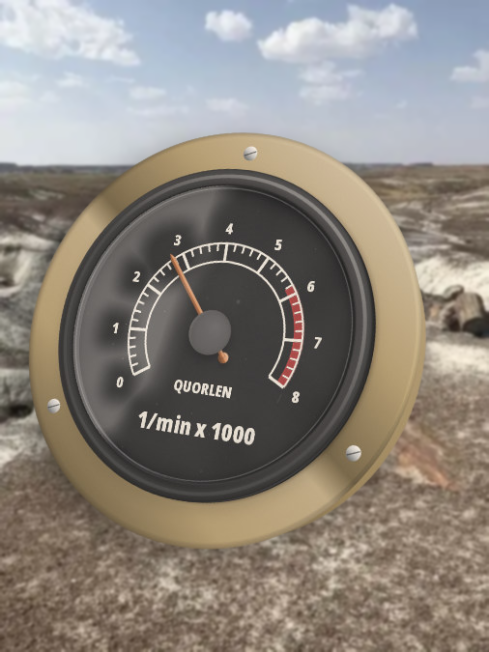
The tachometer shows 2800 rpm
